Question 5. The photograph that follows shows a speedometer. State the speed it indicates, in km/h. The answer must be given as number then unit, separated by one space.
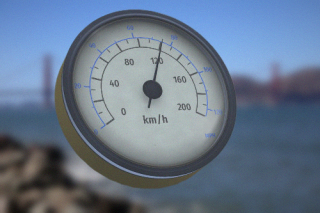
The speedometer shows 120 km/h
